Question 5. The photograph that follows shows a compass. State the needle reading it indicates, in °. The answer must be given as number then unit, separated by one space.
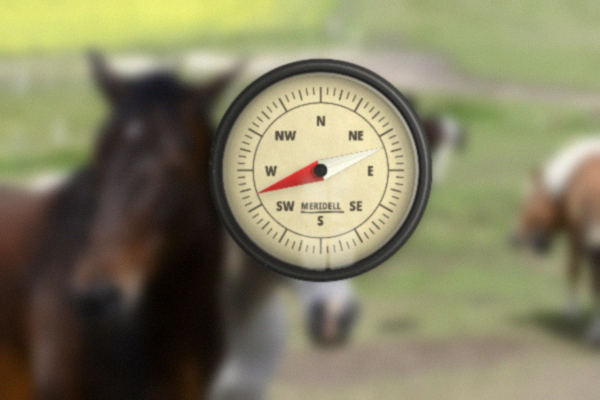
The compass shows 250 °
